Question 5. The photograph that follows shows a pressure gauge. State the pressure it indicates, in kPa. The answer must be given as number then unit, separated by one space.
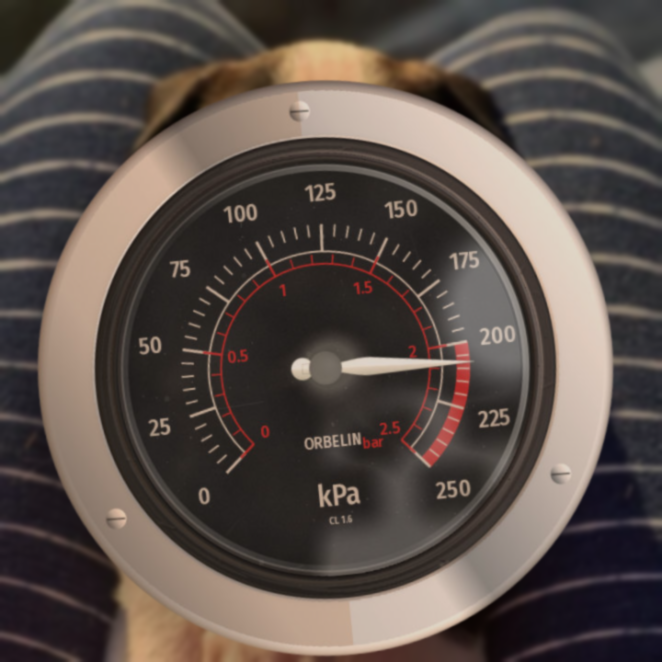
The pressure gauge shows 207.5 kPa
